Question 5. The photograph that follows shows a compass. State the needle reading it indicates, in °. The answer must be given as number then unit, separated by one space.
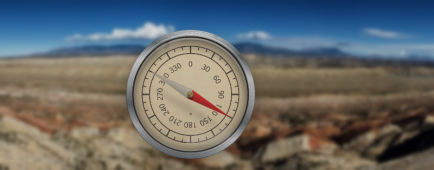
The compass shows 120 °
